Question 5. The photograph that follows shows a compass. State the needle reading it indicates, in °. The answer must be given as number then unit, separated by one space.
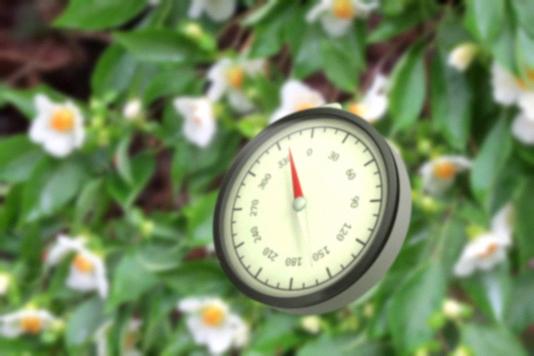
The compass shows 340 °
